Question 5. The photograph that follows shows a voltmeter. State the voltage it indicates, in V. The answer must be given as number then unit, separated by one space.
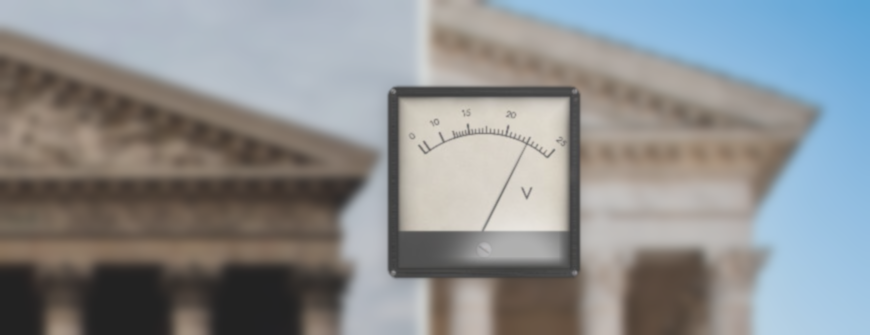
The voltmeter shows 22.5 V
